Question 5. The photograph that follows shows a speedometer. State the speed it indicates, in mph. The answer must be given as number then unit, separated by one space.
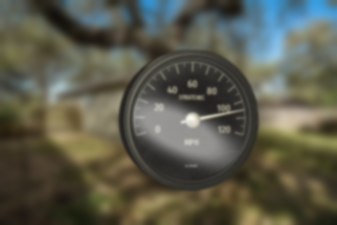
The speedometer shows 105 mph
